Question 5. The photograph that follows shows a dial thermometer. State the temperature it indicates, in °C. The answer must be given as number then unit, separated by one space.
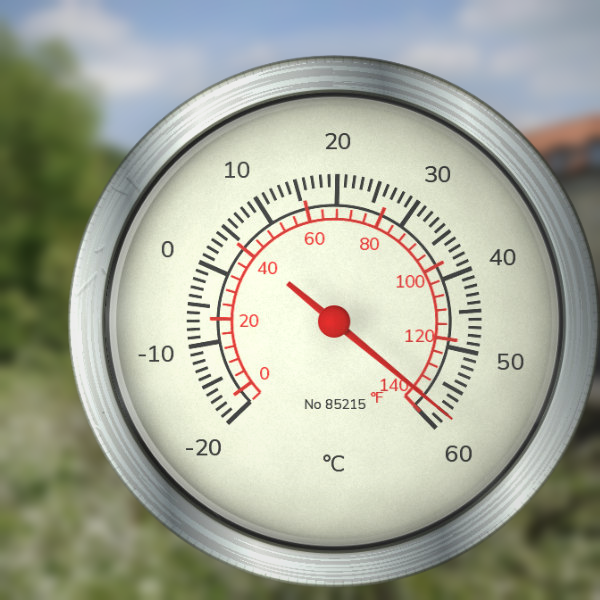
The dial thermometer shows 58 °C
